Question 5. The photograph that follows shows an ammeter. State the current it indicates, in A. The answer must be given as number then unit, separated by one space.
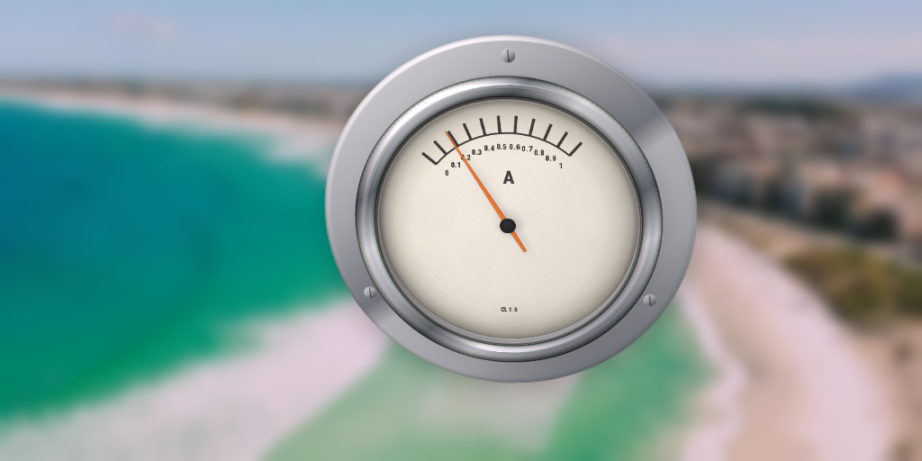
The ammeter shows 0.2 A
